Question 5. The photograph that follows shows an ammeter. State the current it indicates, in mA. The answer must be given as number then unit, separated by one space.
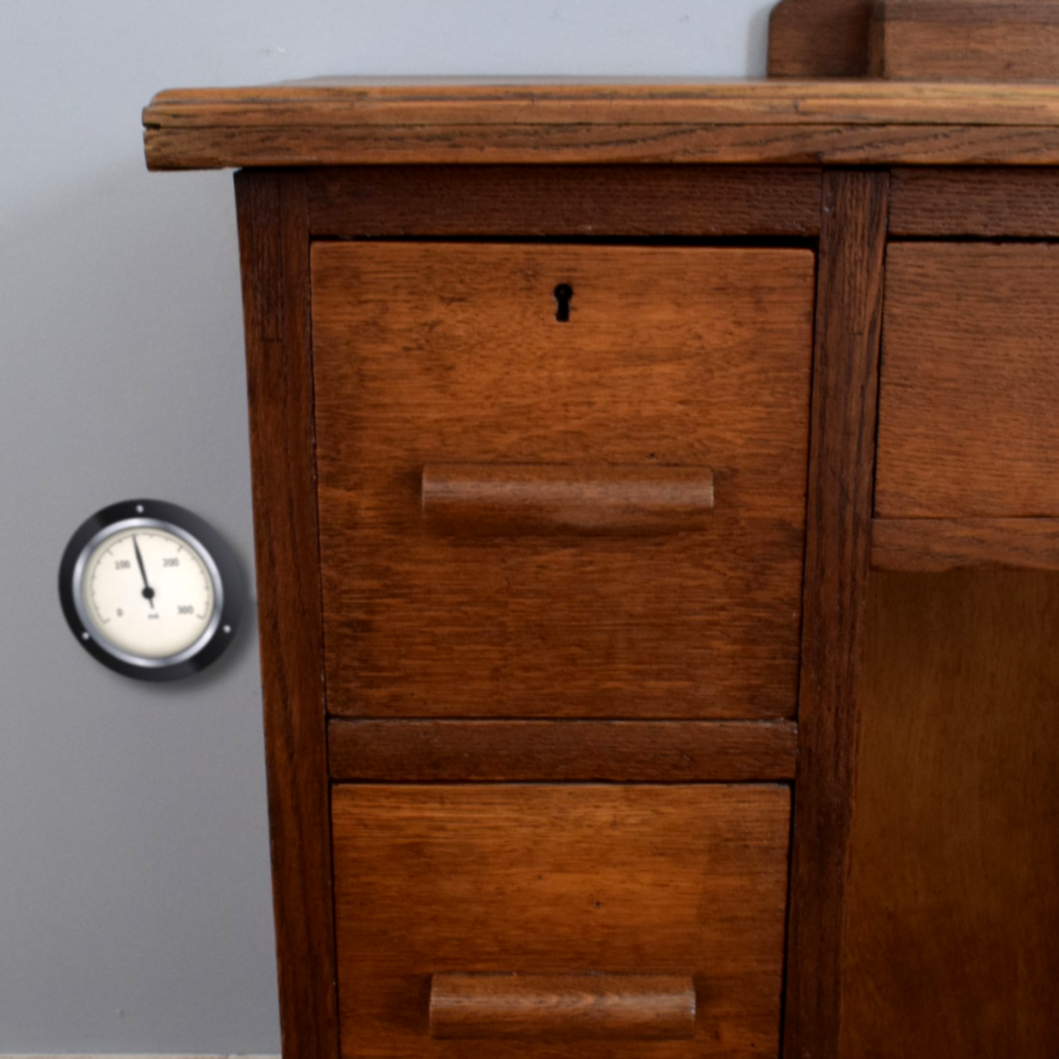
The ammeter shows 140 mA
